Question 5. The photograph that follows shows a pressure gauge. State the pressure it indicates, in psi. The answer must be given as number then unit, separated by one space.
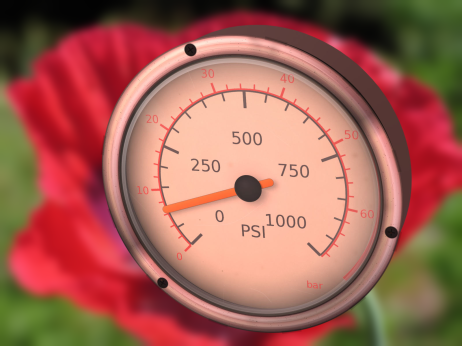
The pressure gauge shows 100 psi
